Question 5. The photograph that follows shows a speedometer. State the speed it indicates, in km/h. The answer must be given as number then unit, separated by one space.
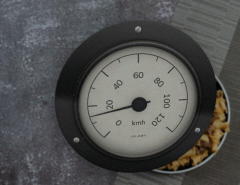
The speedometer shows 15 km/h
